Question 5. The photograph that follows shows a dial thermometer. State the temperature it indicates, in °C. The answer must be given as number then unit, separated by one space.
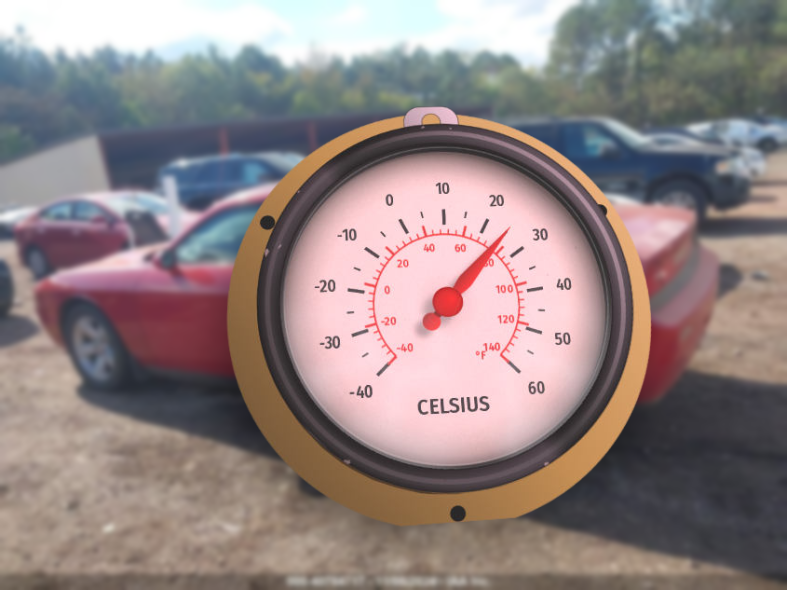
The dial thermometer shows 25 °C
